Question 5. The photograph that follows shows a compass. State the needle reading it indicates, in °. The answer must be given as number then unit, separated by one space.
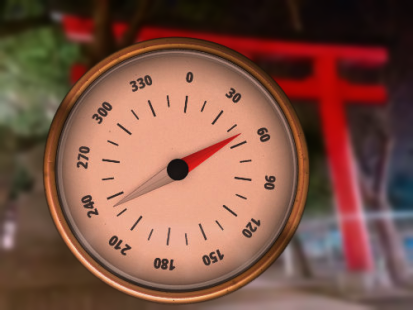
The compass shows 52.5 °
